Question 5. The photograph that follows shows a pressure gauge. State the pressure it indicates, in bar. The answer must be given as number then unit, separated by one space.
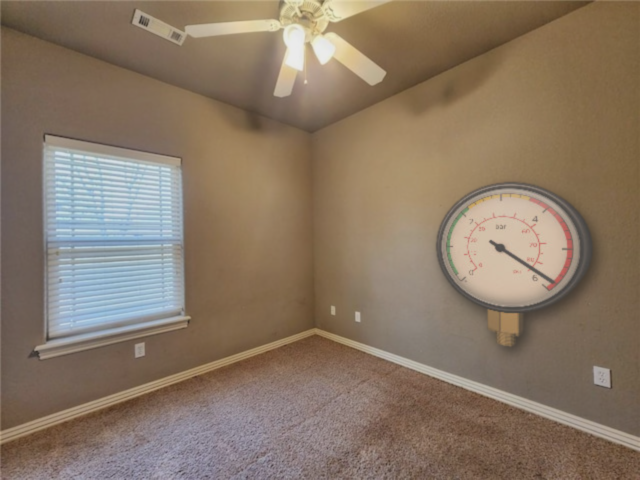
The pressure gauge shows 5.8 bar
